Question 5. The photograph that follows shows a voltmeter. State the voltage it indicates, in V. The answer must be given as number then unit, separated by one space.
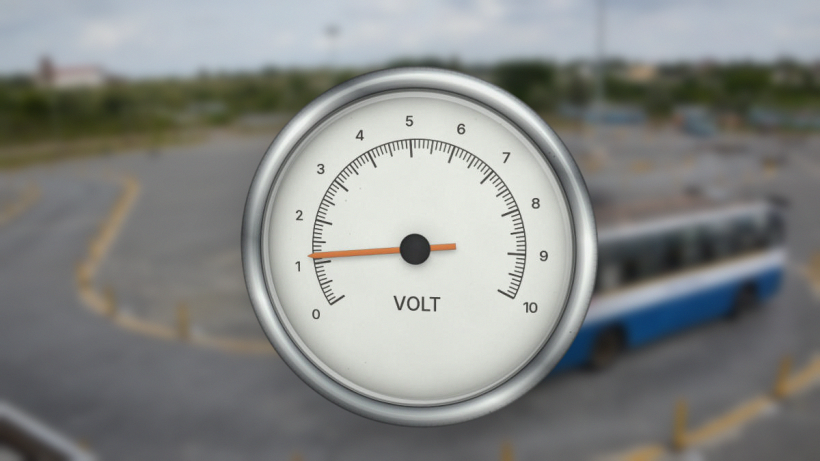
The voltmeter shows 1.2 V
